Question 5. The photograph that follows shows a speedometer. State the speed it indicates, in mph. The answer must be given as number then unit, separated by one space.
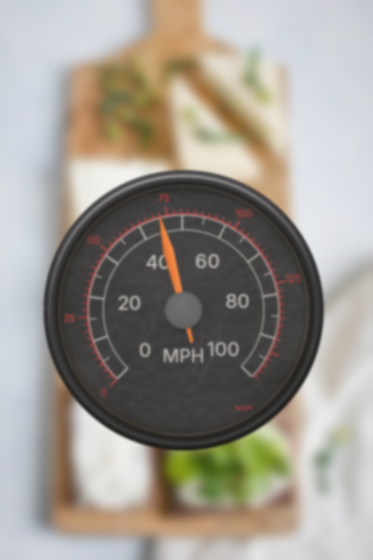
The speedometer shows 45 mph
